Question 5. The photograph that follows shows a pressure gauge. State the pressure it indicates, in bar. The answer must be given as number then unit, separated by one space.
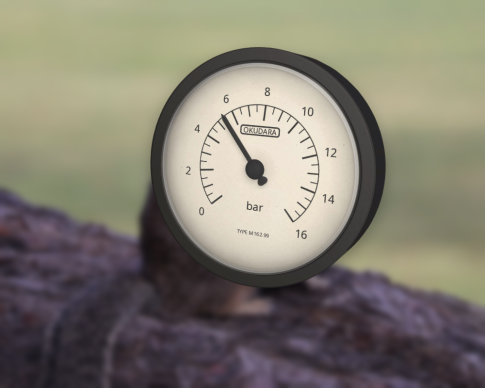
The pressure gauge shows 5.5 bar
